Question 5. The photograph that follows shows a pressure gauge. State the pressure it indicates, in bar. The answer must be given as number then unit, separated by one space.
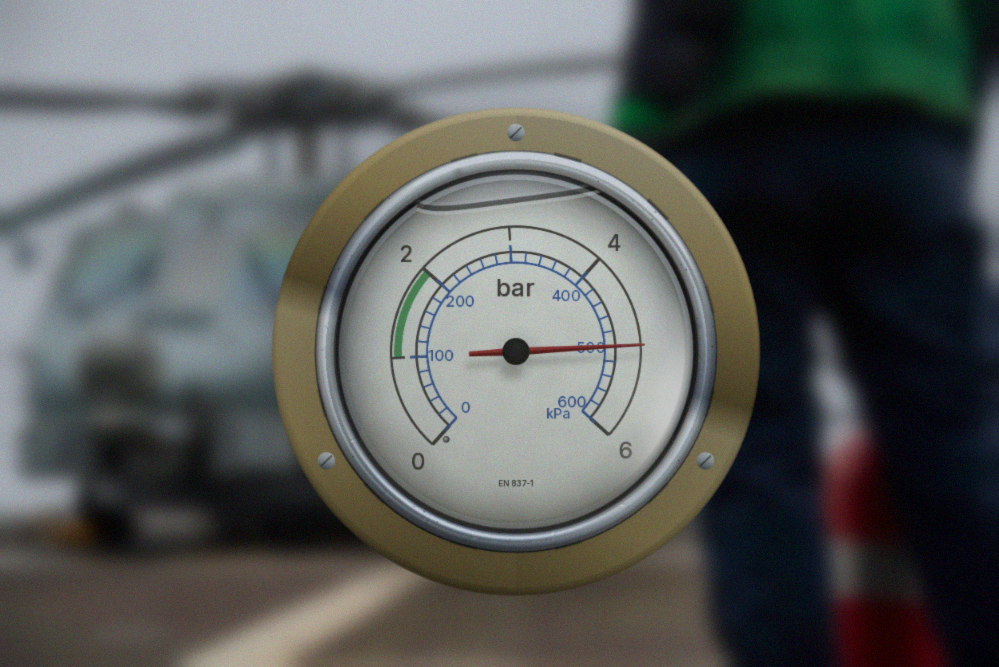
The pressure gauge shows 5 bar
